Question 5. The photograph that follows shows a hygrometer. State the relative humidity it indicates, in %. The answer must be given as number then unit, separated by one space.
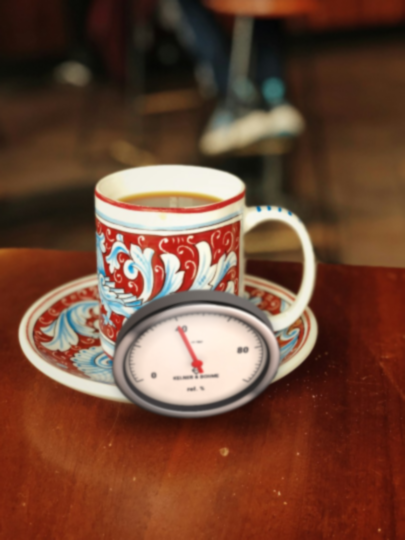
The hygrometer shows 40 %
